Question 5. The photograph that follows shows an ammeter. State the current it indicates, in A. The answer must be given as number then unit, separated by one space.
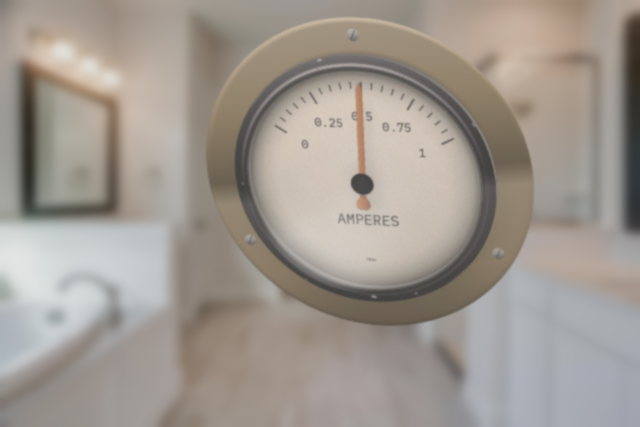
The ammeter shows 0.5 A
